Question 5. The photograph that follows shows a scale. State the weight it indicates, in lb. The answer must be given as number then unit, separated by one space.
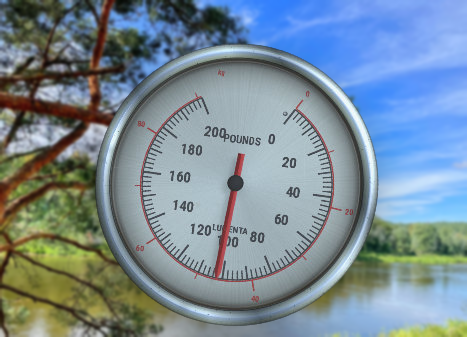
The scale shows 102 lb
